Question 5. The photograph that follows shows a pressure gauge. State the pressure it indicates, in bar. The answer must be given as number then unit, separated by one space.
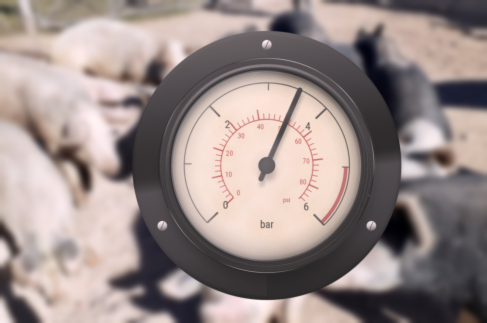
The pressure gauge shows 3.5 bar
